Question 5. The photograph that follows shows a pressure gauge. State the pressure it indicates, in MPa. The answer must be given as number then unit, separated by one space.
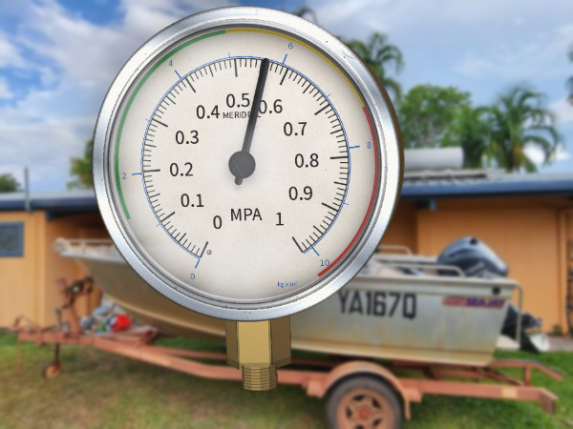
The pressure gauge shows 0.56 MPa
